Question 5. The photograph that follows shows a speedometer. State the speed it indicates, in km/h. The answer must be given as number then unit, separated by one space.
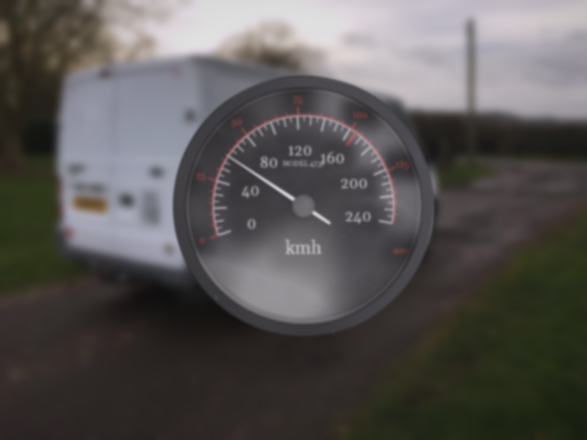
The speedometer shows 60 km/h
